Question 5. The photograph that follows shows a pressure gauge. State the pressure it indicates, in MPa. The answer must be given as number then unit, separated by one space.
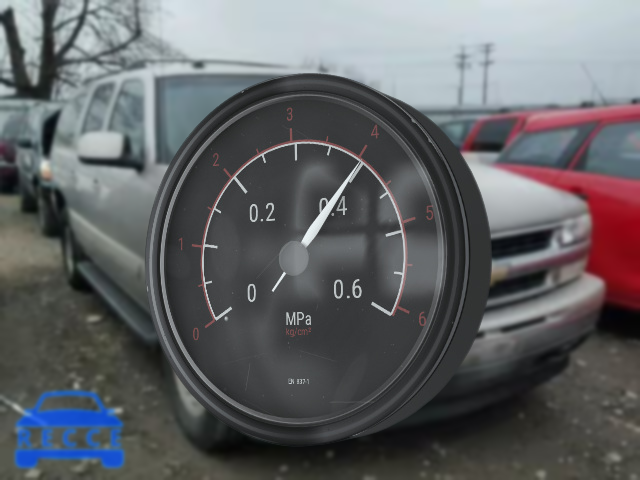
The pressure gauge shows 0.4 MPa
